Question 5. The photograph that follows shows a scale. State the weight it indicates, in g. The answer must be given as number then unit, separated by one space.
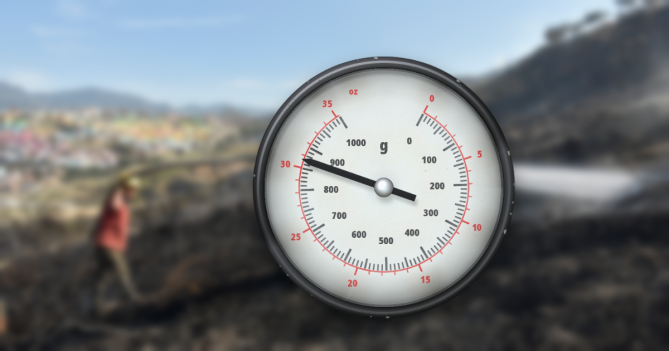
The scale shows 870 g
